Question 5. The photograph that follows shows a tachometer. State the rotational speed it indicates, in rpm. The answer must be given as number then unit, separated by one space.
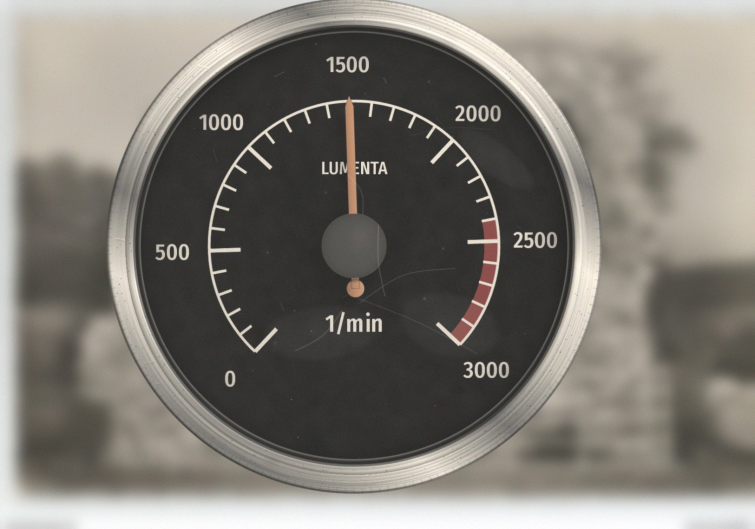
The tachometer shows 1500 rpm
